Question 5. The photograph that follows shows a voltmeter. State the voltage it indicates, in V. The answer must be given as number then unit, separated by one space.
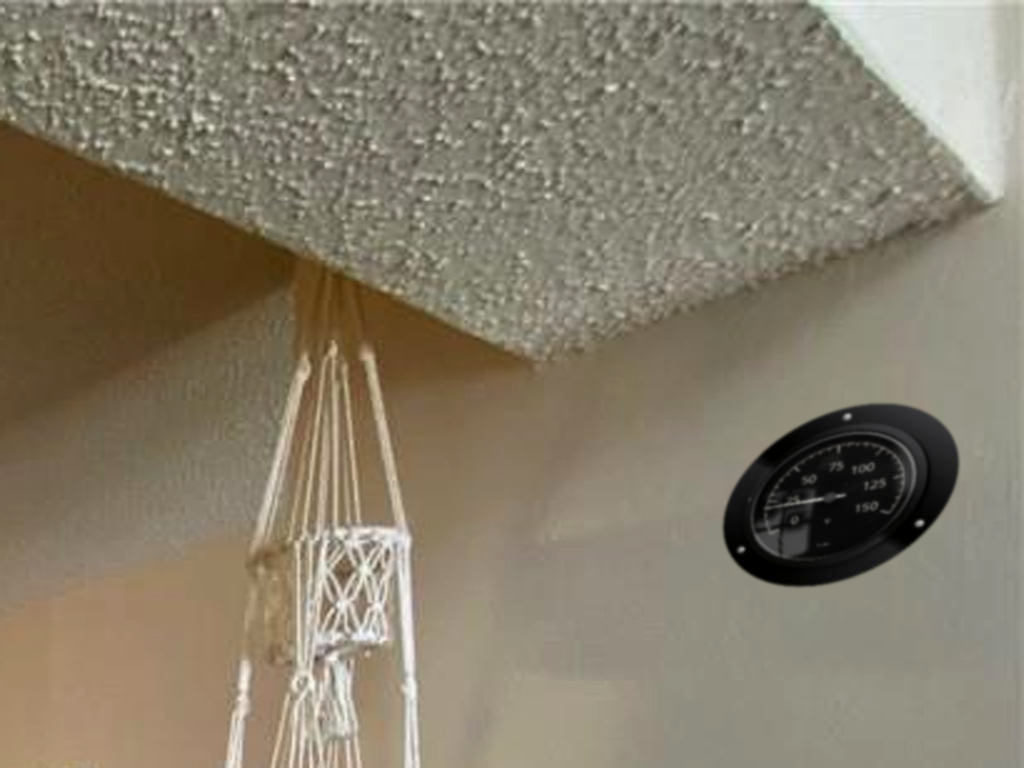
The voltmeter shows 20 V
